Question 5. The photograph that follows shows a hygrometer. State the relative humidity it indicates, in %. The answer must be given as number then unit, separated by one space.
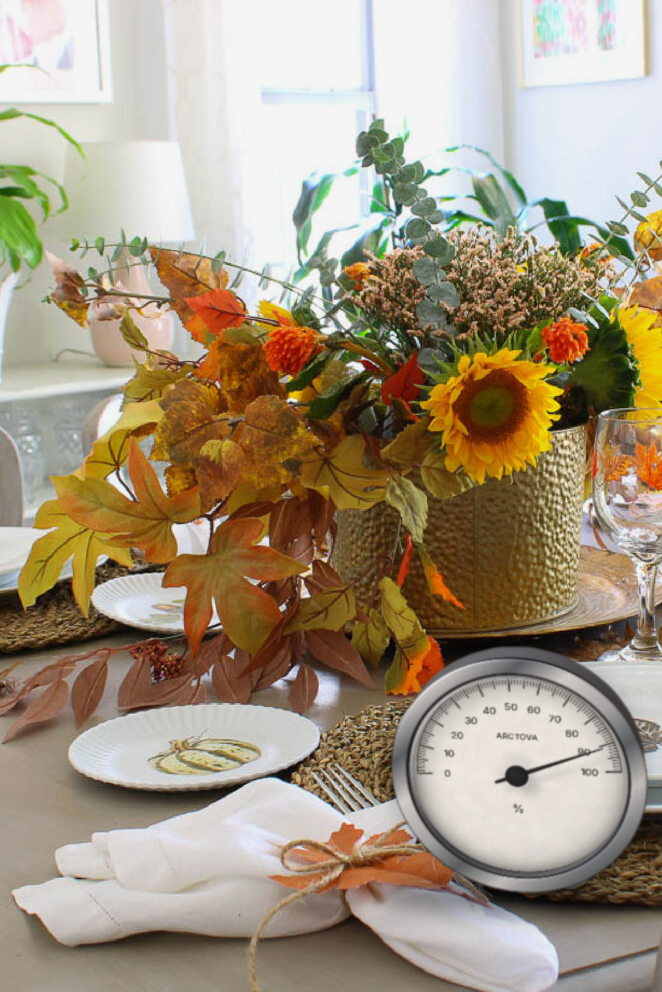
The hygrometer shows 90 %
